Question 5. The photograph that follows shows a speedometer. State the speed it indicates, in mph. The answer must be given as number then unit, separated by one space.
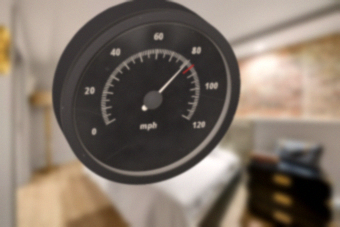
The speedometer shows 80 mph
